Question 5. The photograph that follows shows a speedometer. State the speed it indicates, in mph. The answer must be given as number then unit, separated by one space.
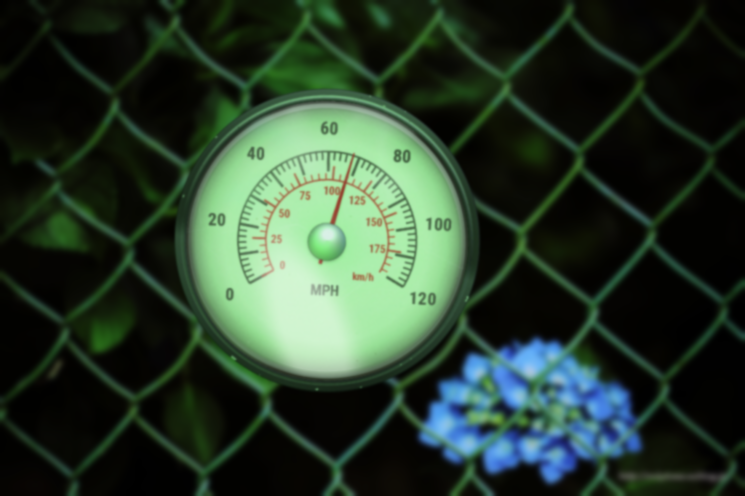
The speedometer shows 68 mph
